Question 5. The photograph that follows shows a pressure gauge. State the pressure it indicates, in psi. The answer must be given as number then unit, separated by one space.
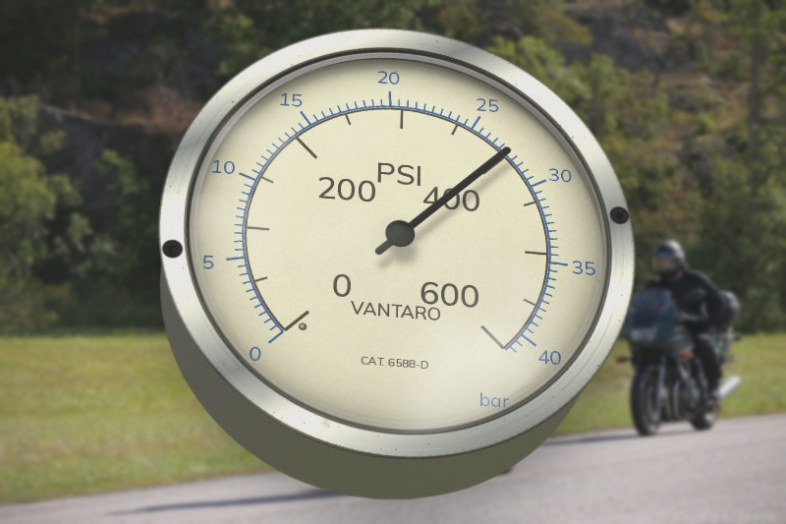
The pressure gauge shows 400 psi
